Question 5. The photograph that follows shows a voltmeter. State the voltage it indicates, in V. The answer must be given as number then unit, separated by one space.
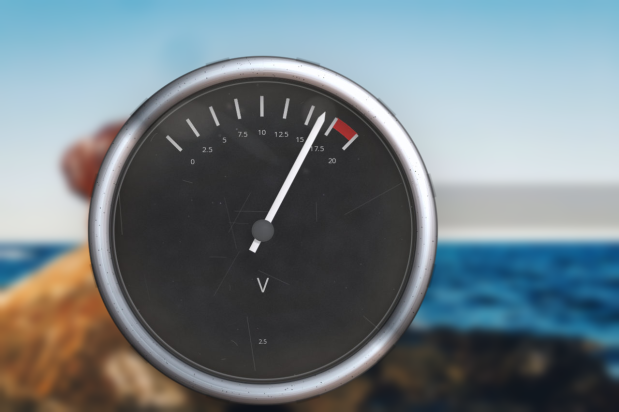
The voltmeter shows 16.25 V
